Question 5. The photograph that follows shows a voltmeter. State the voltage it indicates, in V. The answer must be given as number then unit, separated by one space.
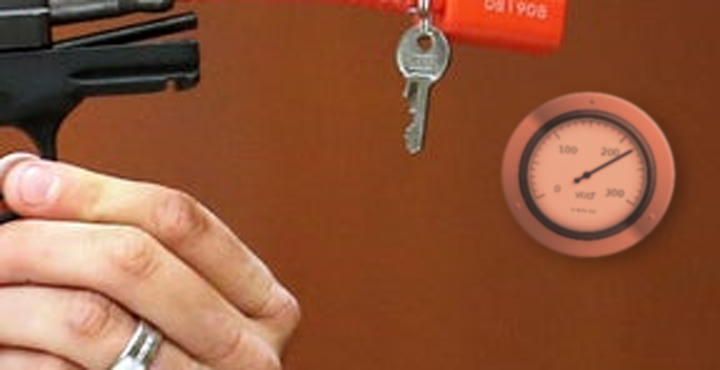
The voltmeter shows 220 V
